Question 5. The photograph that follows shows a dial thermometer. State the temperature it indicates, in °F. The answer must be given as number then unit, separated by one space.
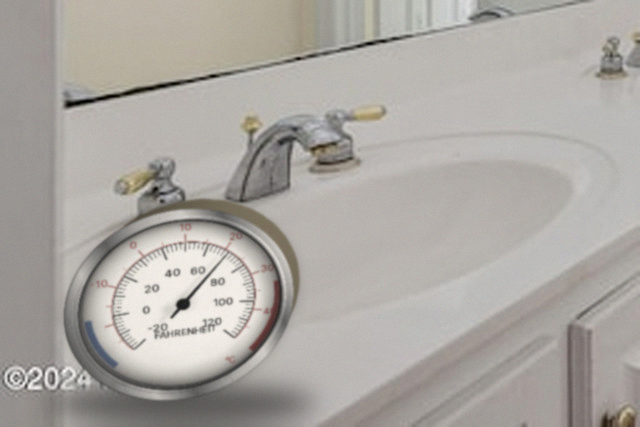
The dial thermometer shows 70 °F
